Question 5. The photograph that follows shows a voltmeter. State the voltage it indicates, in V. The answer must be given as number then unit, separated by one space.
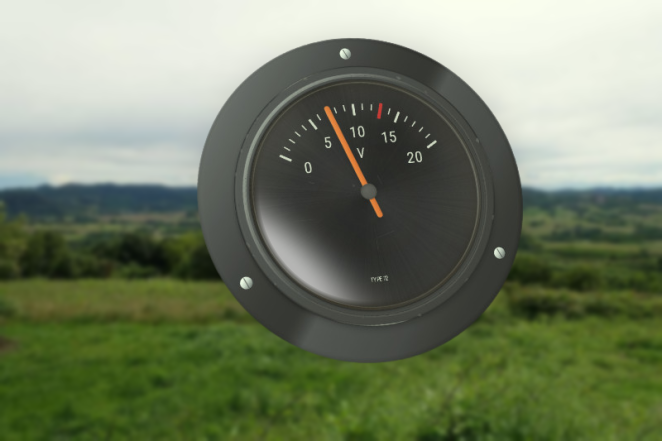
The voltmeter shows 7 V
